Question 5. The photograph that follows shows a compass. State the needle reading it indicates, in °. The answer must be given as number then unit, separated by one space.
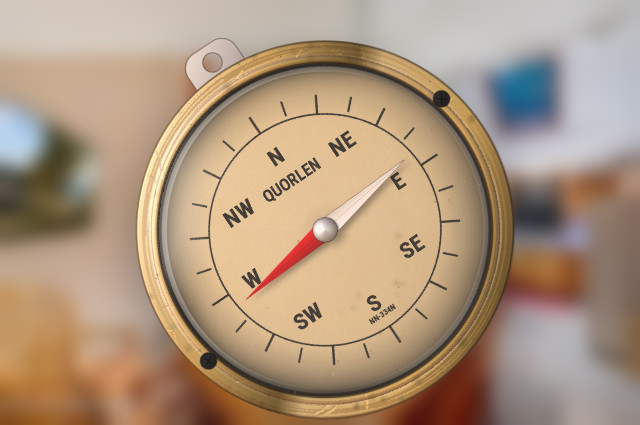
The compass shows 262.5 °
